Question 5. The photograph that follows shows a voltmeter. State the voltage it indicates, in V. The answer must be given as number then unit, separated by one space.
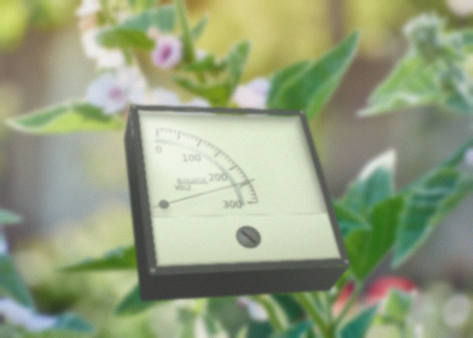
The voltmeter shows 250 V
